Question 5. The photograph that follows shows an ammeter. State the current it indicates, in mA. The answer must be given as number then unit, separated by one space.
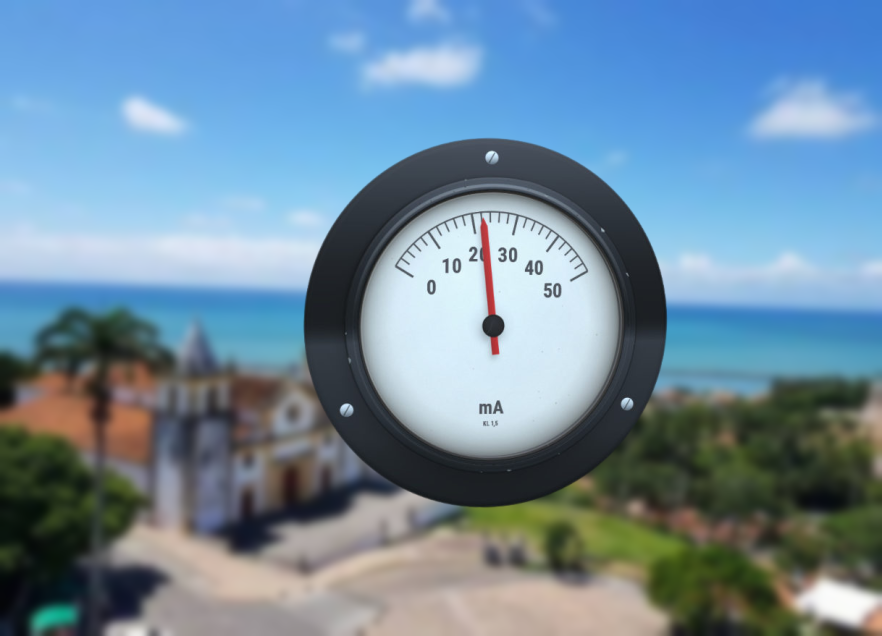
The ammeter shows 22 mA
